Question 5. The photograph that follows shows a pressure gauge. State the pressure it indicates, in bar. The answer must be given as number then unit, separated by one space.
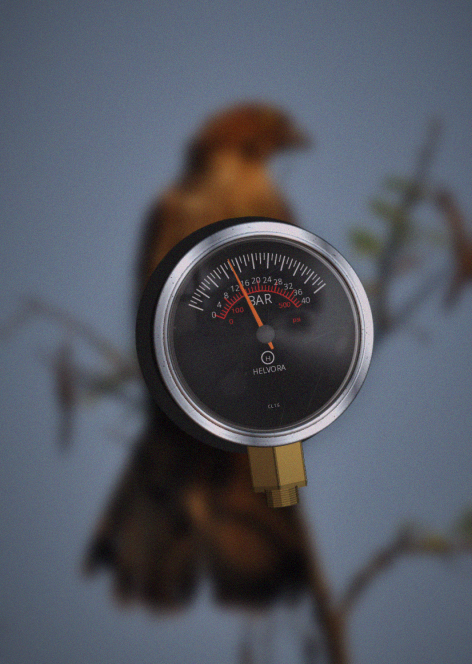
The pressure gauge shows 14 bar
